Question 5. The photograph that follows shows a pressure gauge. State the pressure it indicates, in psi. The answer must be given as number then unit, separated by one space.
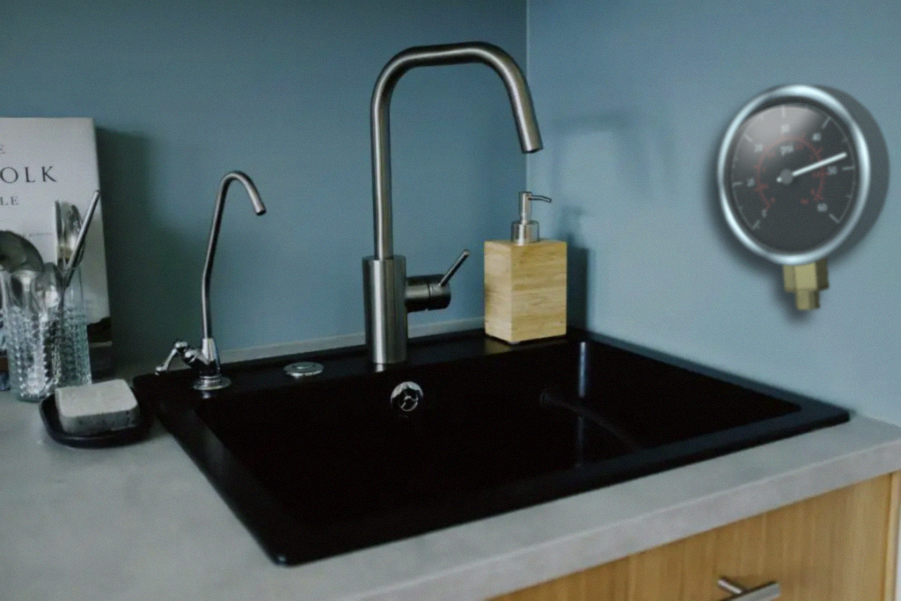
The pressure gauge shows 47.5 psi
